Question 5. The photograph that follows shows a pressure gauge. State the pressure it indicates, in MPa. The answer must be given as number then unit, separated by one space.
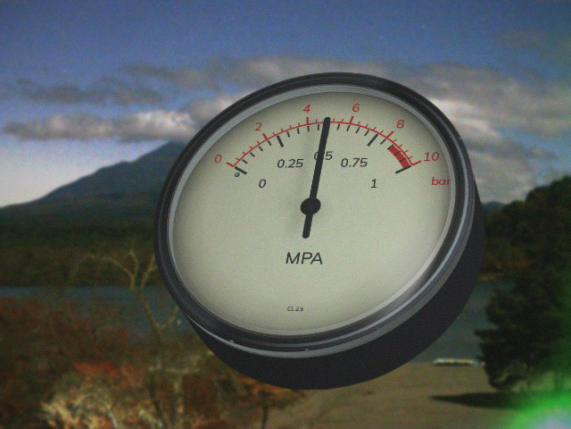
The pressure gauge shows 0.5 MPa
